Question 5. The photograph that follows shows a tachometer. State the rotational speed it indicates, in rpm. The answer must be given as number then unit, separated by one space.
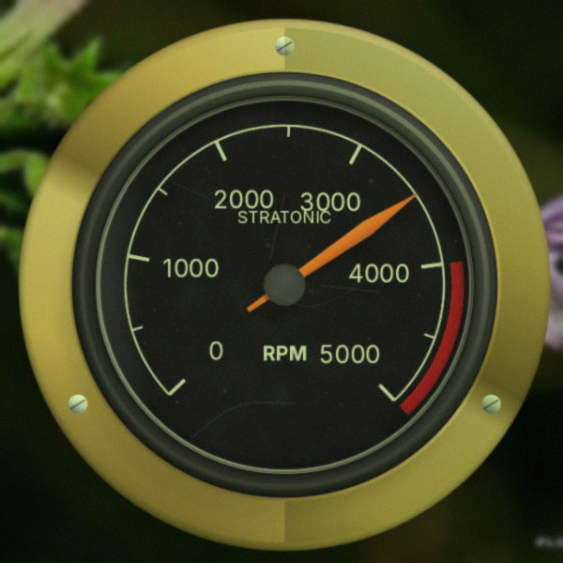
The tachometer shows 3500 rpm
